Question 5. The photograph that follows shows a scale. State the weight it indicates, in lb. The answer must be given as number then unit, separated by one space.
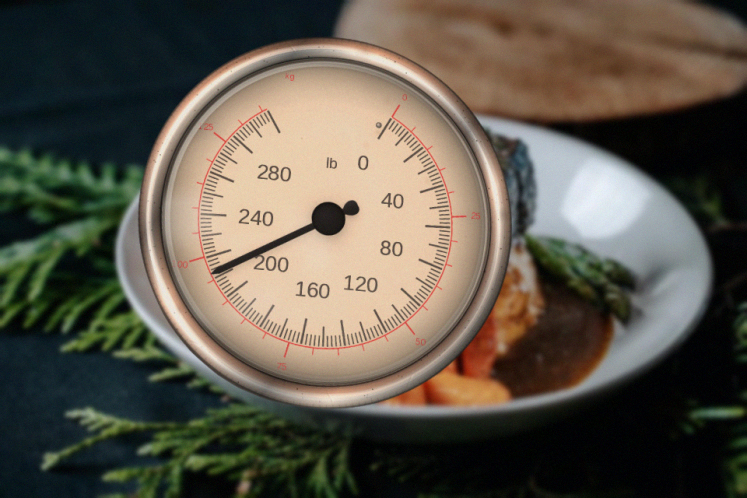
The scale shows 212 lb
